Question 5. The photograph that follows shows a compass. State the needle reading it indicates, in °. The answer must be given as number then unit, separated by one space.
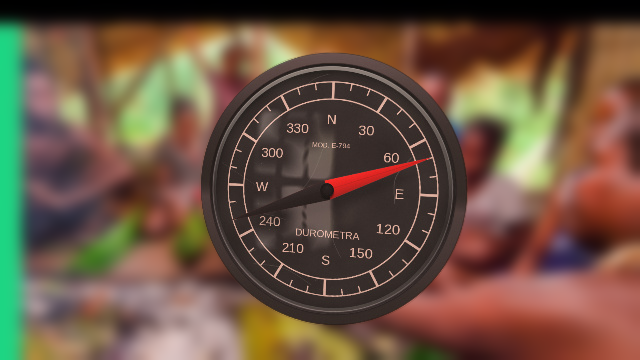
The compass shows 70 °
